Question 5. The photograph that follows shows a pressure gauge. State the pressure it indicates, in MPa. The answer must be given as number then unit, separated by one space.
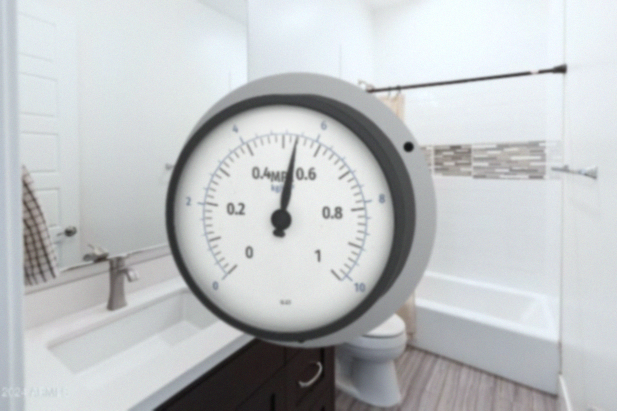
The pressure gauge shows 0.54 MPa
